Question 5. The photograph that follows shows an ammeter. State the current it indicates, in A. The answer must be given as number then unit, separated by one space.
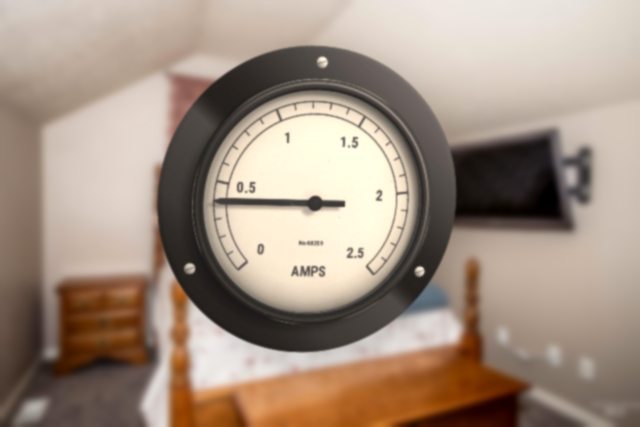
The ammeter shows 0.4 A
